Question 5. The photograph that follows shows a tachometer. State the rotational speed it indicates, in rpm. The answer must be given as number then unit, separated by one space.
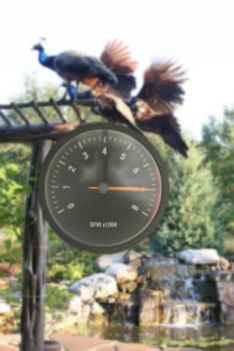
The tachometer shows 7000 rpm
